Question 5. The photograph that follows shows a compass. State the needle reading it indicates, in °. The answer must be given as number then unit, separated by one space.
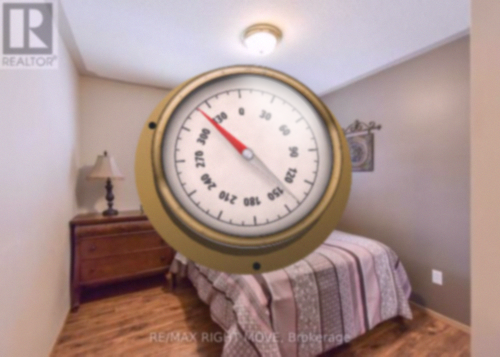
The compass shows 320 °
